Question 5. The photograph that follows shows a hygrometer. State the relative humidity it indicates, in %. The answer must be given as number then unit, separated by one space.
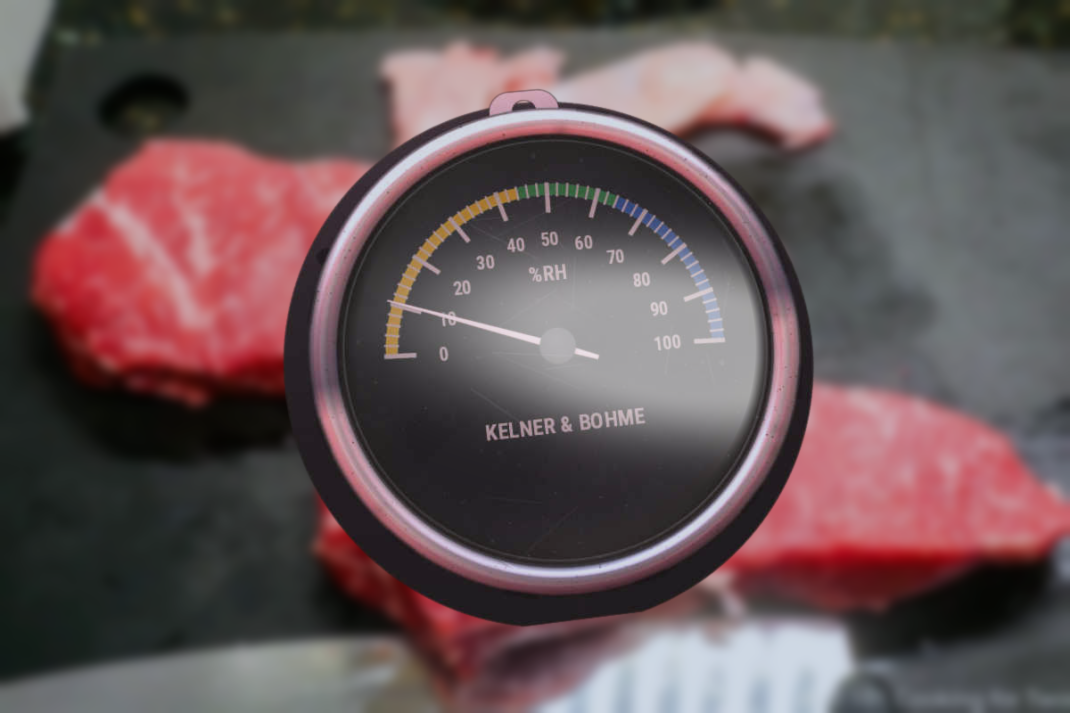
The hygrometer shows 10 %
